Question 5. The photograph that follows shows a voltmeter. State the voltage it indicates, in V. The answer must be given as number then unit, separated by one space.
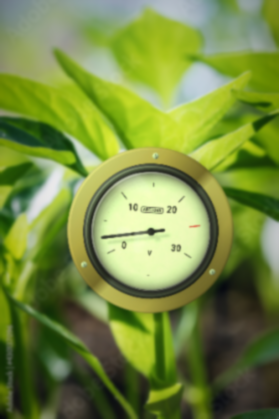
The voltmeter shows 2.5 V
